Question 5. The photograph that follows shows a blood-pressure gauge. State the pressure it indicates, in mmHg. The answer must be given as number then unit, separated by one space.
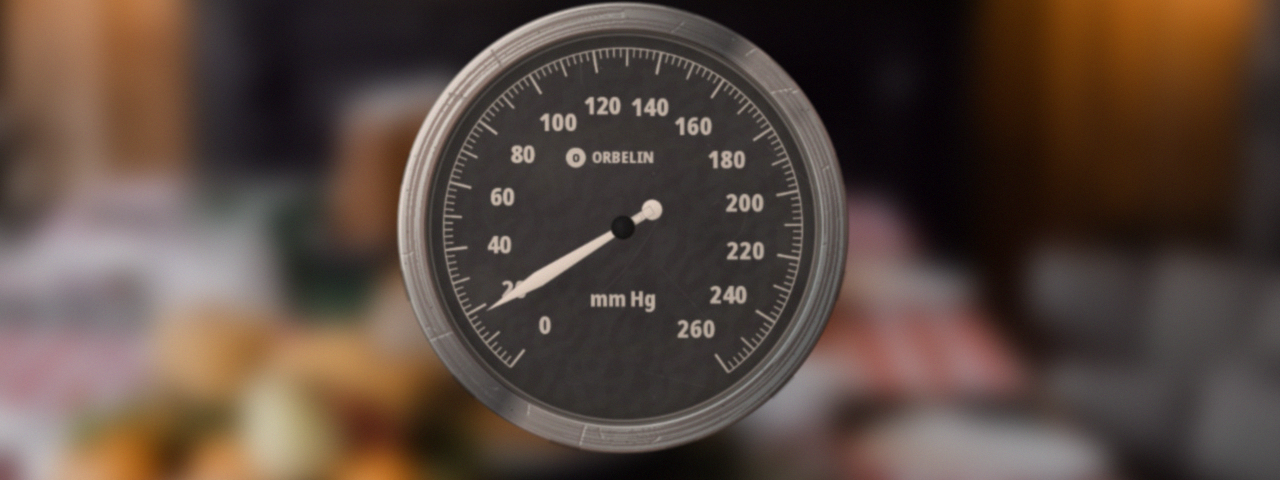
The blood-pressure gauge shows 18 mmHg
